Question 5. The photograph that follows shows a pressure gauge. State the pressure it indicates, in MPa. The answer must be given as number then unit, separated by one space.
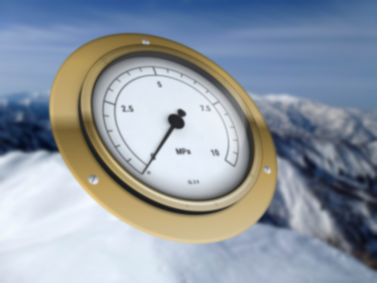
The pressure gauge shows 0 MPa
